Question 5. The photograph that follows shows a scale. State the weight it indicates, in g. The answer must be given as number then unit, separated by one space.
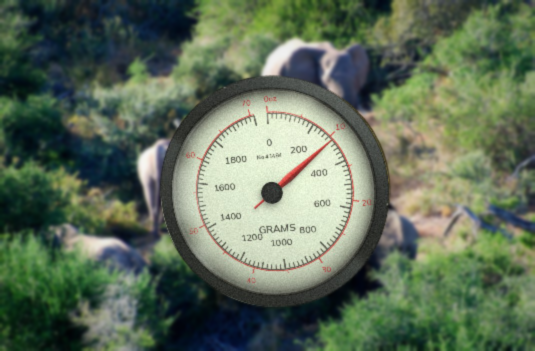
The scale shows 300 g
